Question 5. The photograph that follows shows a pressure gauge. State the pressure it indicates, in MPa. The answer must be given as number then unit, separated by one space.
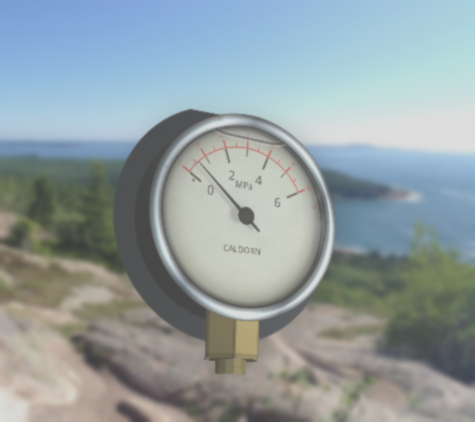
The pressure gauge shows 0.5 MPa
